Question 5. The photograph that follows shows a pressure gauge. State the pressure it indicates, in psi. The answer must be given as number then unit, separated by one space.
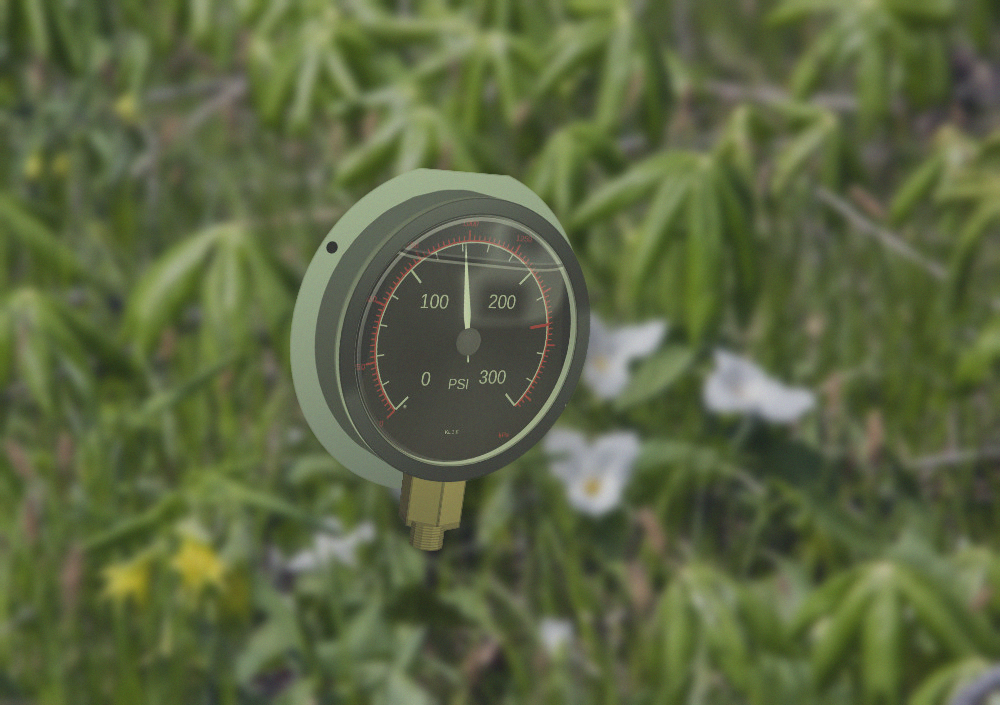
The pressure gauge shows 140 psi
